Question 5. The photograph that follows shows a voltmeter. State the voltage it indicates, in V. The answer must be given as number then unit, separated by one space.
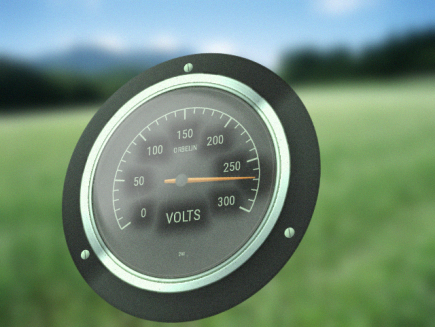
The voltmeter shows 270 V
